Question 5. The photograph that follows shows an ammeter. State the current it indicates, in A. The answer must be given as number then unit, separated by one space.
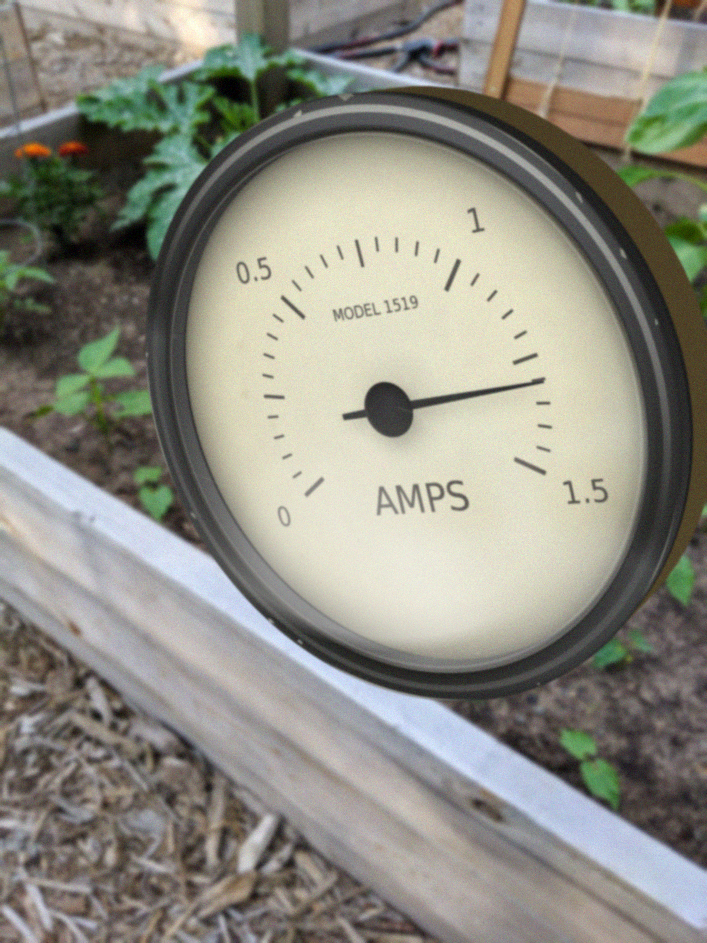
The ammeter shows 1.3 A
